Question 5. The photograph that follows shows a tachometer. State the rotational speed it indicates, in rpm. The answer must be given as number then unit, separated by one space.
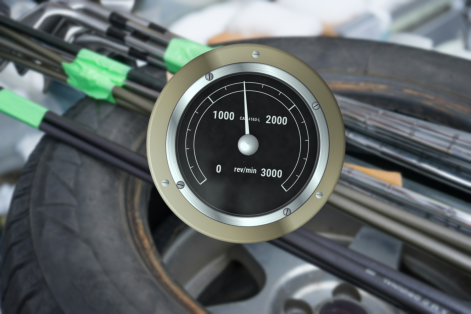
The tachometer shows 1400 rpm
